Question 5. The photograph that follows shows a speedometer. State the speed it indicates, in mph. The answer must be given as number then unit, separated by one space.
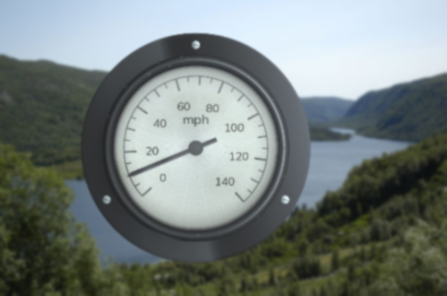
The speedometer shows 10 mph
